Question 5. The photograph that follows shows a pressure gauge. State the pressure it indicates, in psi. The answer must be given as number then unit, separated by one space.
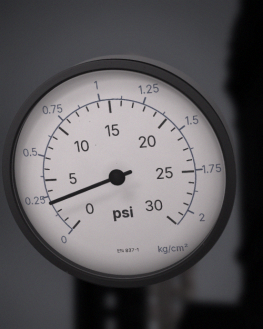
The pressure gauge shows 3 psi
